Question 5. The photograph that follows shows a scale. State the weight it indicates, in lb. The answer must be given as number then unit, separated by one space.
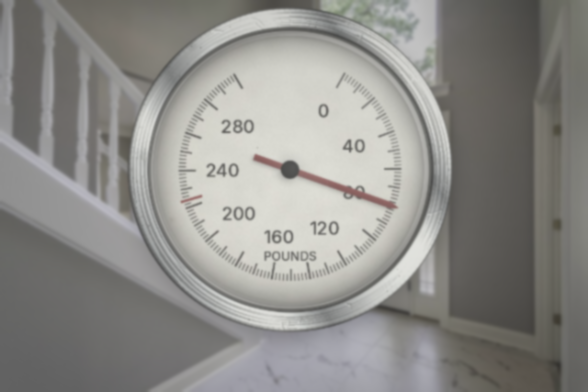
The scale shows 80 lb
